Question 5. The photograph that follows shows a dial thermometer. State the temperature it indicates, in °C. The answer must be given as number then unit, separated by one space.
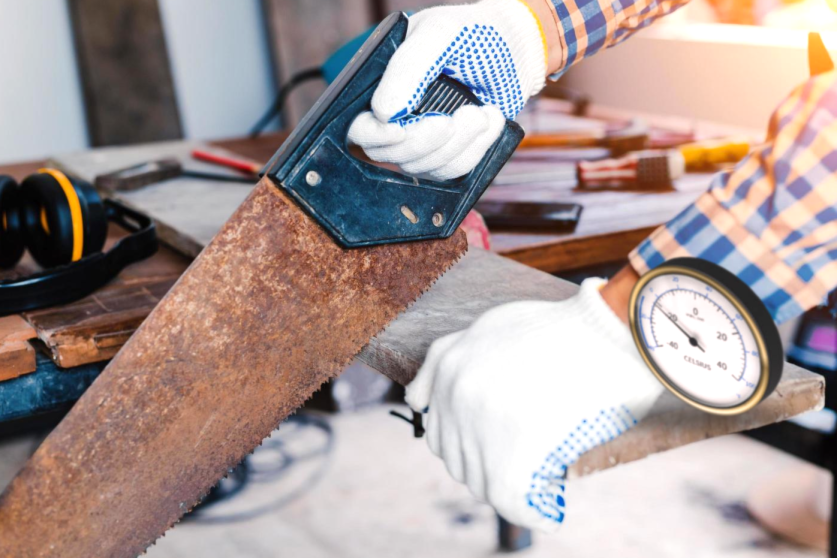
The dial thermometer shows -20 °C
